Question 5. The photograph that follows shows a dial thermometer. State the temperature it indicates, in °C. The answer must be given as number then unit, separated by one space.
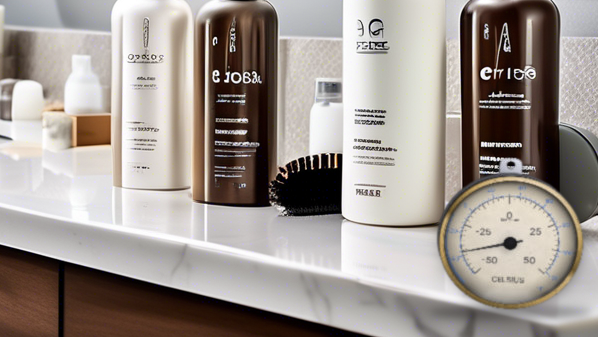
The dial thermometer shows -37.5 °C
